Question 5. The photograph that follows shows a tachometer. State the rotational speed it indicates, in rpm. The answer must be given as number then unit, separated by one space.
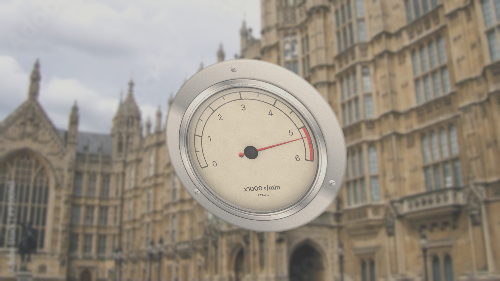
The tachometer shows 5250 rpm
